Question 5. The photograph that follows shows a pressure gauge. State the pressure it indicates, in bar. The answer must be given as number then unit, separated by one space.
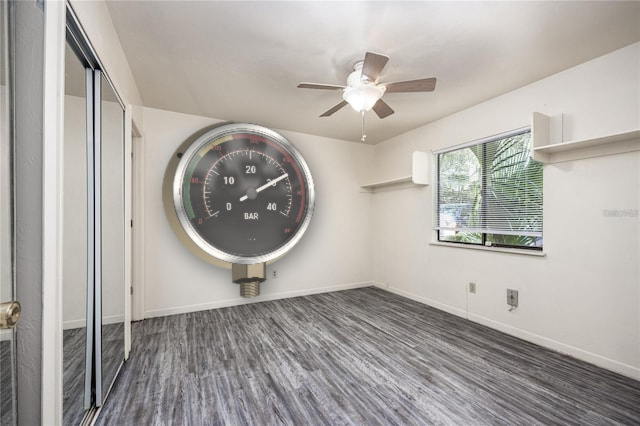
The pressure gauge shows 30 bar
